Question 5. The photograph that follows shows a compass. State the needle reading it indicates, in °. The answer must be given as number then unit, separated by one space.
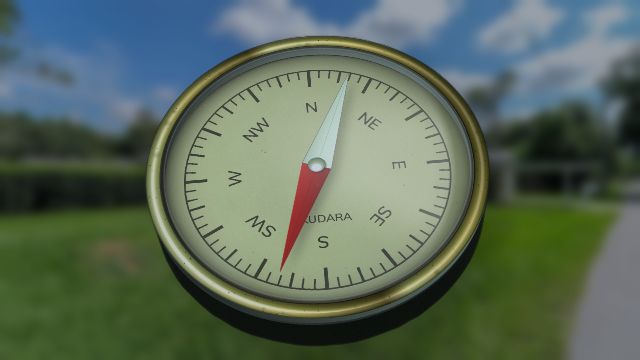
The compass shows 200 °
